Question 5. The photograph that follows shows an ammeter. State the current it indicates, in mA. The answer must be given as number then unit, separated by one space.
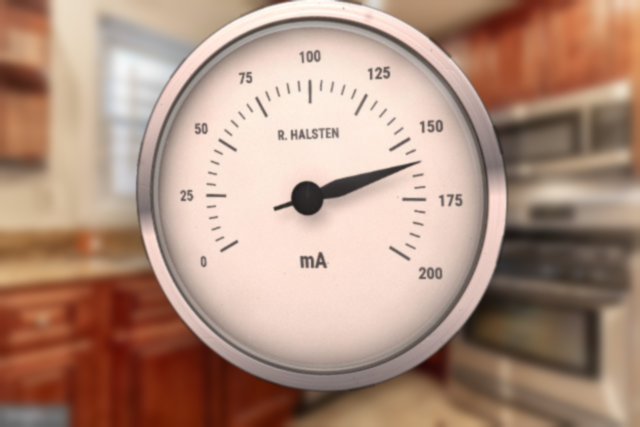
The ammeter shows 160 mA
